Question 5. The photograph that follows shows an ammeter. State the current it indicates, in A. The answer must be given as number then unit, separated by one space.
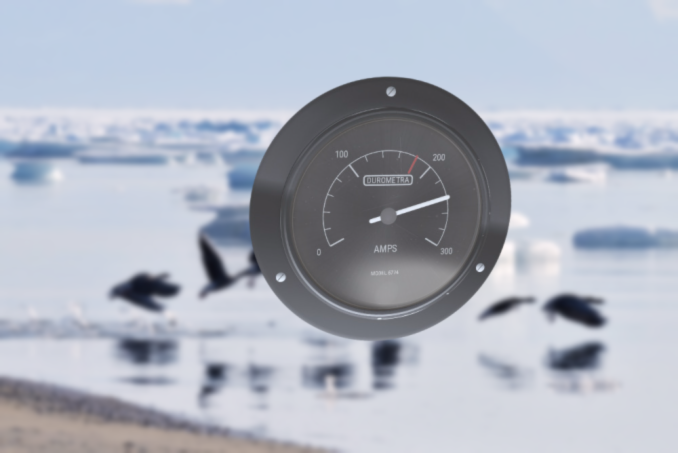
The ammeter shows 240 A
